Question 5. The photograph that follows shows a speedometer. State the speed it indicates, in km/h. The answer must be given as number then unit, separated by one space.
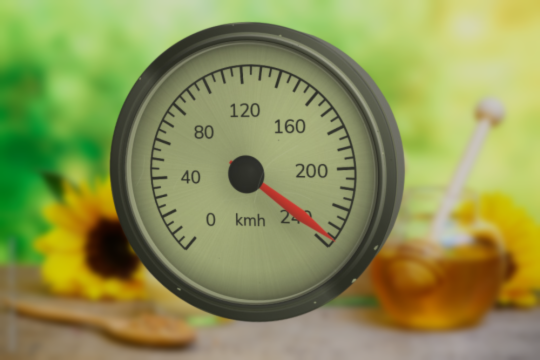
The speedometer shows 235 km/h
